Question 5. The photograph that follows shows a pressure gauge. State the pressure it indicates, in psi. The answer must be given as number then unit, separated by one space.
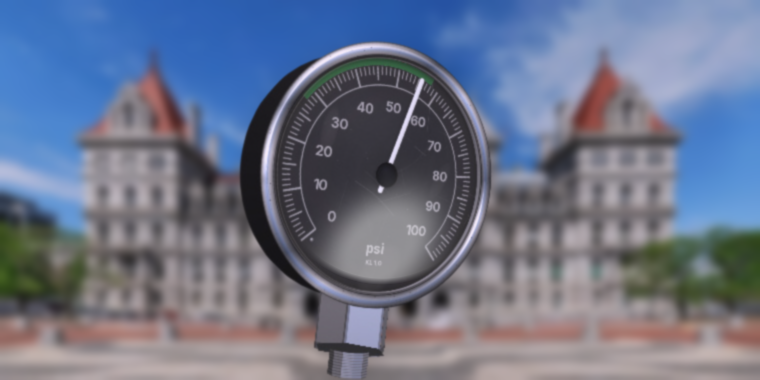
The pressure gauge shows 55 psi
